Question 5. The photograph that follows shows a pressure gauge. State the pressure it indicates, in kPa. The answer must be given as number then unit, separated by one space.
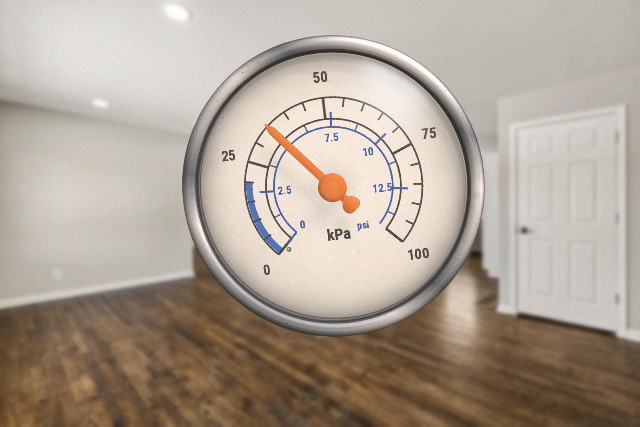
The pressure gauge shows 35 kPa
